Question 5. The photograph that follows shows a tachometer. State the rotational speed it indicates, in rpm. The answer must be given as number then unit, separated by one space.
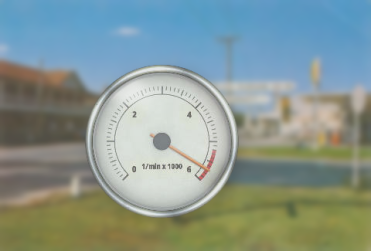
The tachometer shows 5700 rpm
